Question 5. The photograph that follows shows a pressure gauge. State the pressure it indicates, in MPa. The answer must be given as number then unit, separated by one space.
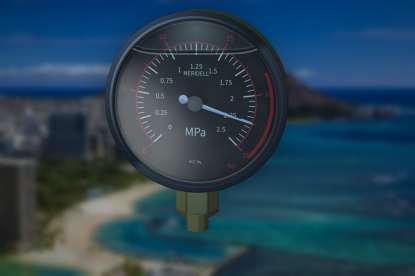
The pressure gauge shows 2.25 MPa
